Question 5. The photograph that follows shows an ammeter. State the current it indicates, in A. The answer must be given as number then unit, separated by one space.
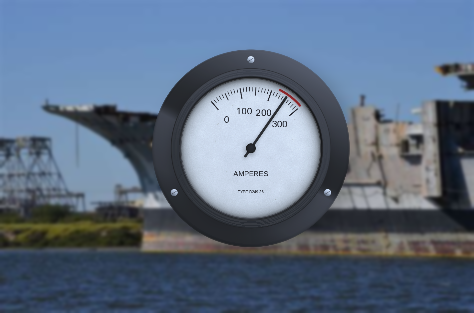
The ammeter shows 250 A
